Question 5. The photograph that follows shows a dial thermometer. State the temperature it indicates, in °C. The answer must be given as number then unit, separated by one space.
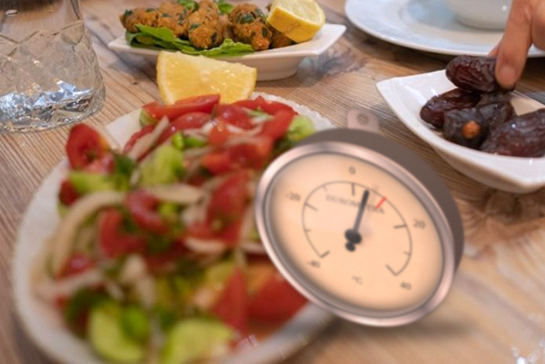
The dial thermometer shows 5 °C
